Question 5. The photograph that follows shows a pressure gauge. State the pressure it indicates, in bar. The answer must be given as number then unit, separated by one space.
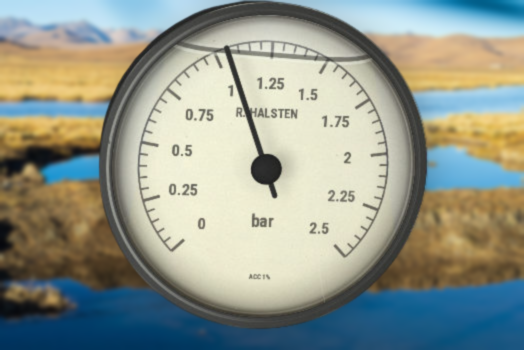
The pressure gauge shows 1.05 bar
